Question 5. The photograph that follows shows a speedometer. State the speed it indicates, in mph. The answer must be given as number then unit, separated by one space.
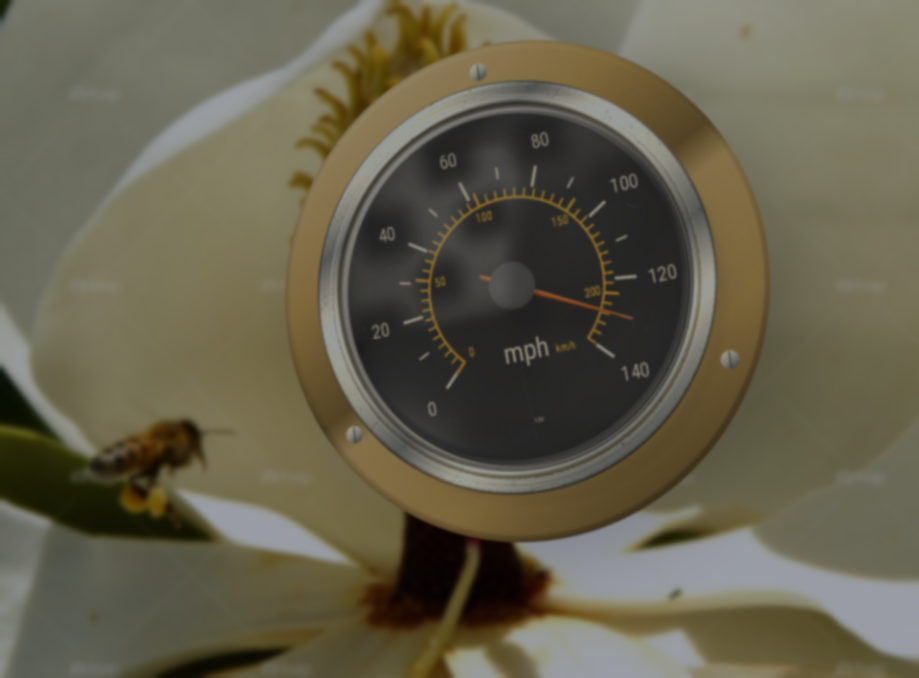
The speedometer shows 130 mph
